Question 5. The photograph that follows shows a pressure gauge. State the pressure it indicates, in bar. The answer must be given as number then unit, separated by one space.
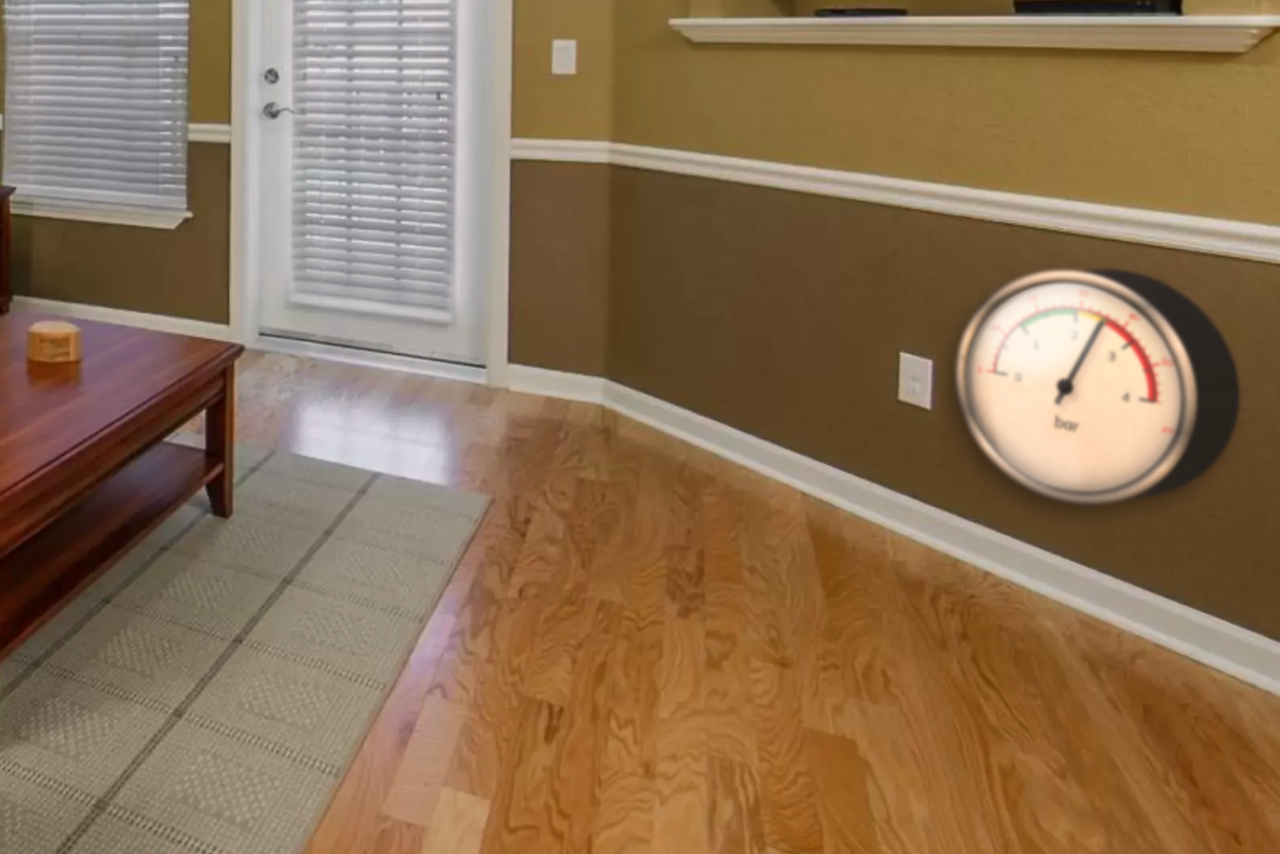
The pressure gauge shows 2.5 bar
